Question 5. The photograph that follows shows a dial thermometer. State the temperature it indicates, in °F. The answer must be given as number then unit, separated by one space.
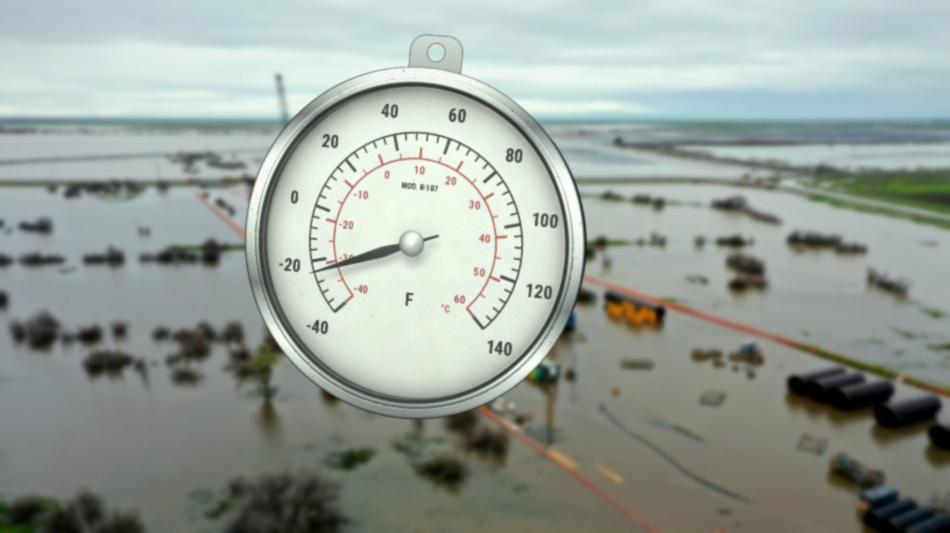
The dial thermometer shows -24 °F
